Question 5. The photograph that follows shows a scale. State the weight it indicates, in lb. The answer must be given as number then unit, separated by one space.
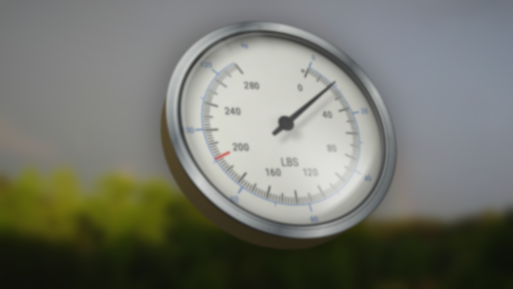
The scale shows 20 lb
